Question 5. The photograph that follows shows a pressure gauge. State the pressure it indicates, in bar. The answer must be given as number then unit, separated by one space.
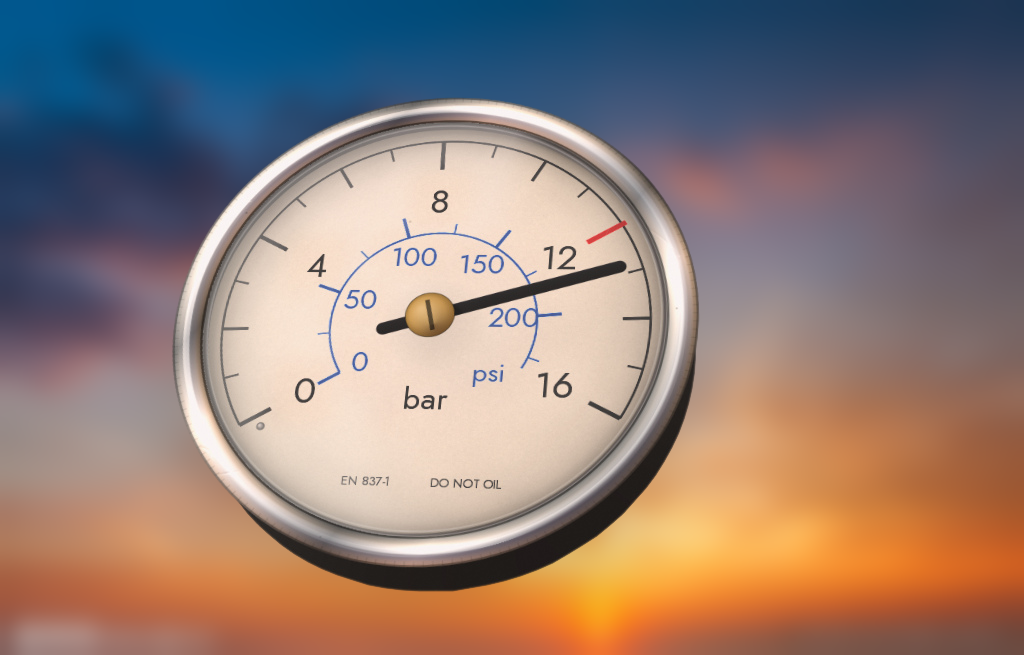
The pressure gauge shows 13 bar
